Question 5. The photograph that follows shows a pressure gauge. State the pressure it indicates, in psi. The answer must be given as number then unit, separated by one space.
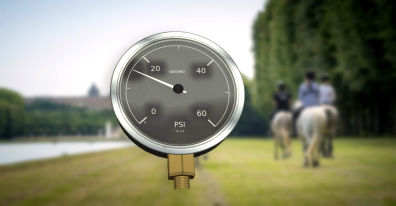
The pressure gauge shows 15 psi
